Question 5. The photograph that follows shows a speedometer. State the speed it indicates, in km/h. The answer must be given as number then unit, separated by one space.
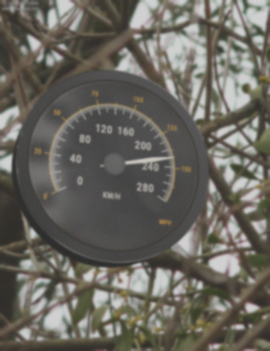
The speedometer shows 230 km/h
